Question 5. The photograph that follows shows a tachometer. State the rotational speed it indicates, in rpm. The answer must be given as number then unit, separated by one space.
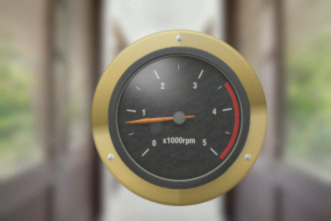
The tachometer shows 750 rpm
